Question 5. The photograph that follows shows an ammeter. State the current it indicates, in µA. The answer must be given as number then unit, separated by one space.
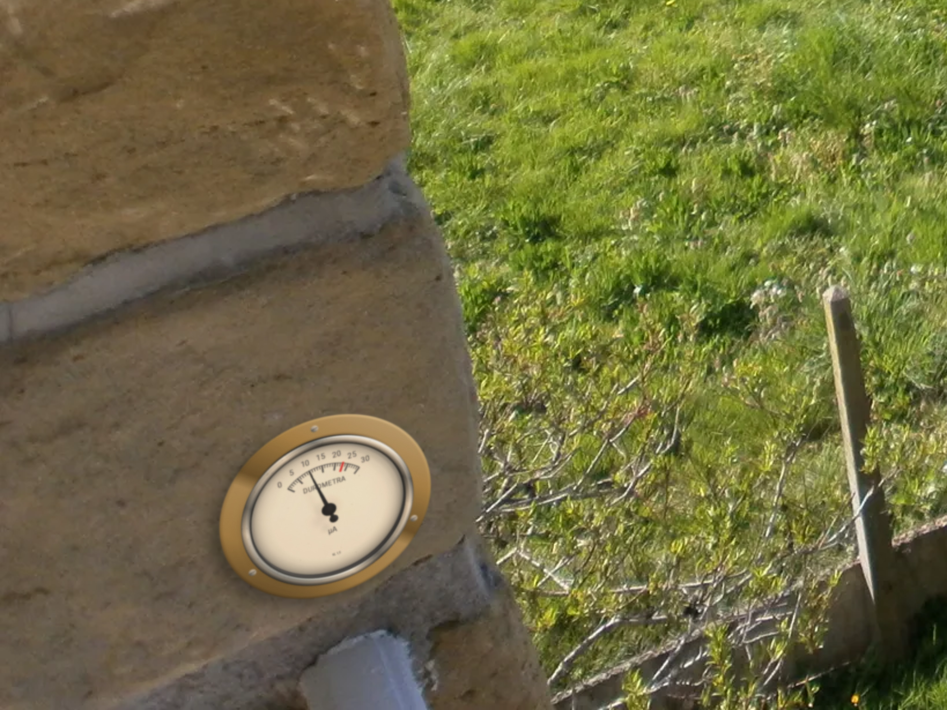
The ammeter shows 10 µA
